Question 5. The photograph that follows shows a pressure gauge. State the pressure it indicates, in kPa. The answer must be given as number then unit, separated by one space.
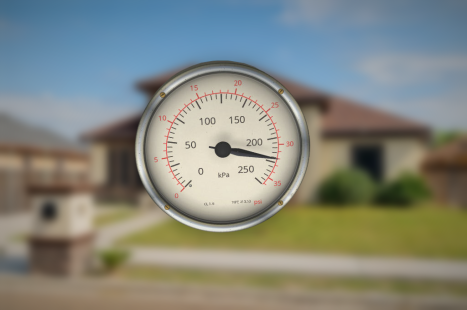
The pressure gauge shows 220 kPa
